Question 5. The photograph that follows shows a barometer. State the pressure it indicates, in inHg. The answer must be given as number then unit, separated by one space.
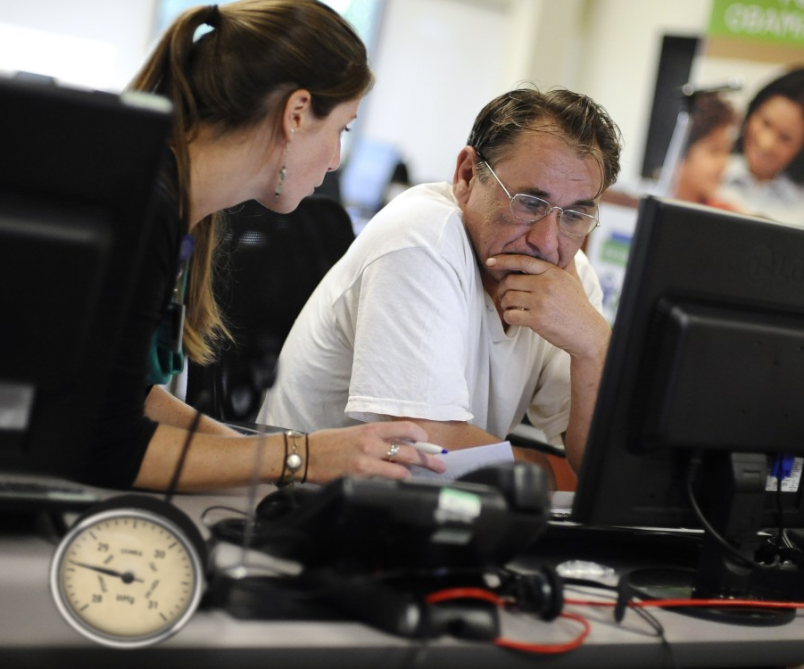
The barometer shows 28.6 inHg
